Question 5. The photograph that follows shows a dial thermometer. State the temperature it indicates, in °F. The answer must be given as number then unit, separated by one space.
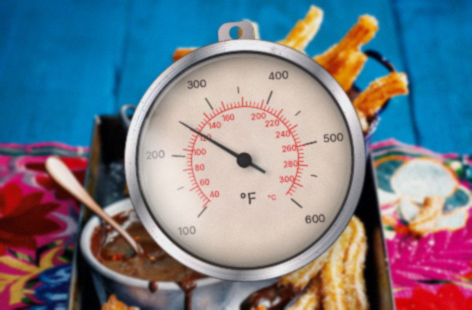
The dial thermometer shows 250 °F
